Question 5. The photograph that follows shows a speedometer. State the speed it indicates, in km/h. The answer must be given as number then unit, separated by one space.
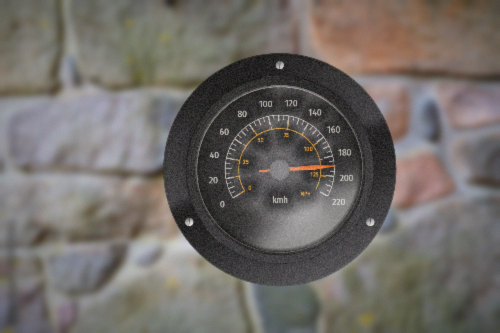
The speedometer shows 190 km/h
